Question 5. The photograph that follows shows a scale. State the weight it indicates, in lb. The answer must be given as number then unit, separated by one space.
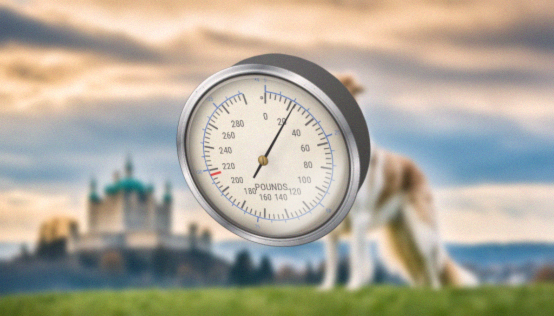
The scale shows 24 lb
